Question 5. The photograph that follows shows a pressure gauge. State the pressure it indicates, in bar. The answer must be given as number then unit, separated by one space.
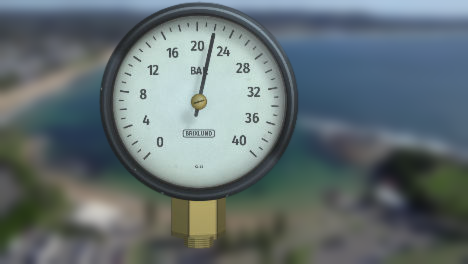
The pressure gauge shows 22 bar
